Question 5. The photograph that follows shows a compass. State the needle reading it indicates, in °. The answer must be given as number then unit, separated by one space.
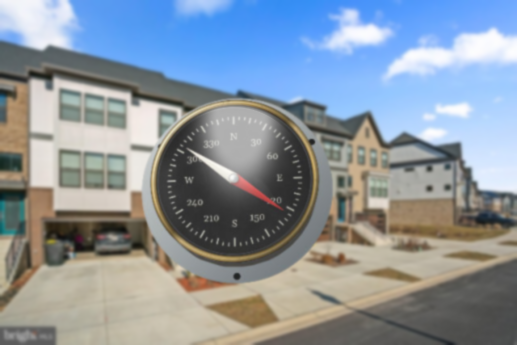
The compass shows 125 °
